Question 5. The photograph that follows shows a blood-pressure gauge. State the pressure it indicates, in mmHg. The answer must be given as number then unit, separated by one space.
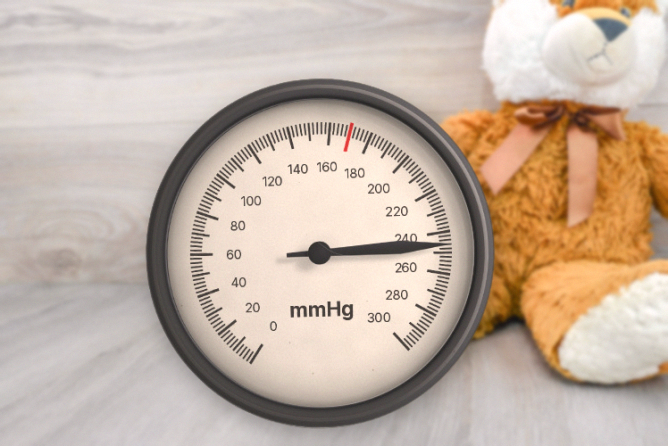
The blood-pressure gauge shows 246 mmHg
